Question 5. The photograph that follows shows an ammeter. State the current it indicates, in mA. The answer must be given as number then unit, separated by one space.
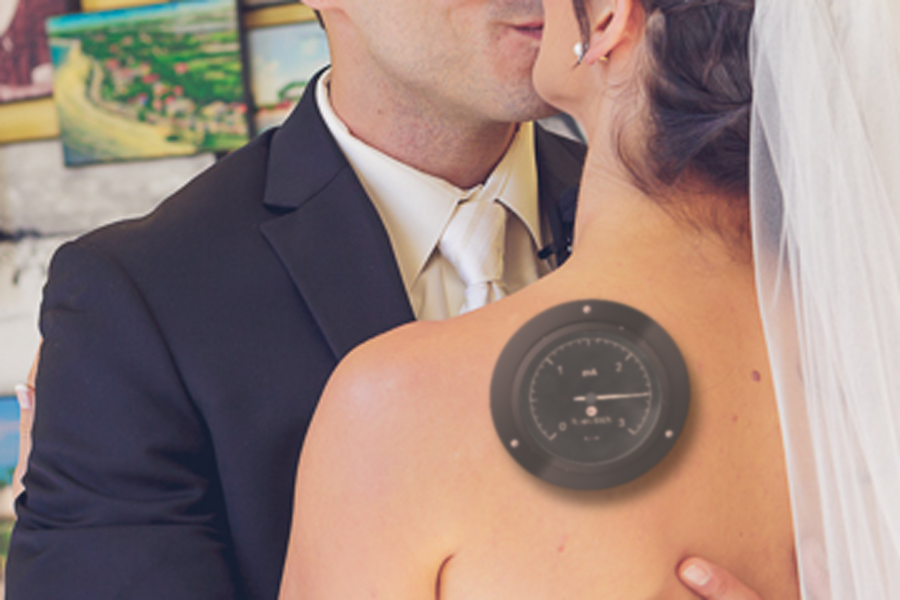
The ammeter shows 2.5 mA
